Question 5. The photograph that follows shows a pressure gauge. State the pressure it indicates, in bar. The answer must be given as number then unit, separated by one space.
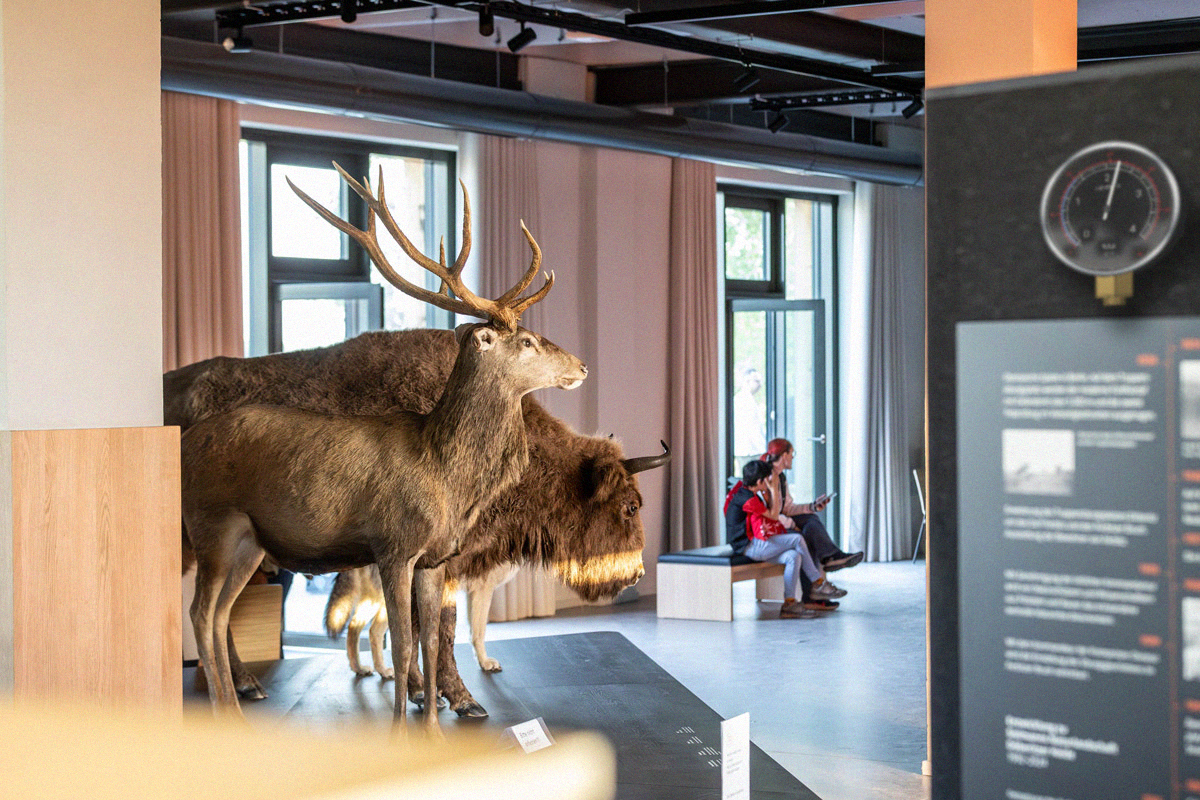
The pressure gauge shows 2.25 bar
